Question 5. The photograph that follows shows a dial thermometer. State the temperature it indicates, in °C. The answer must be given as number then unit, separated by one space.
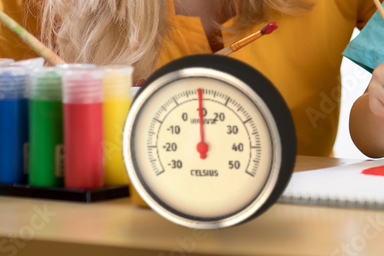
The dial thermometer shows 10 °C
